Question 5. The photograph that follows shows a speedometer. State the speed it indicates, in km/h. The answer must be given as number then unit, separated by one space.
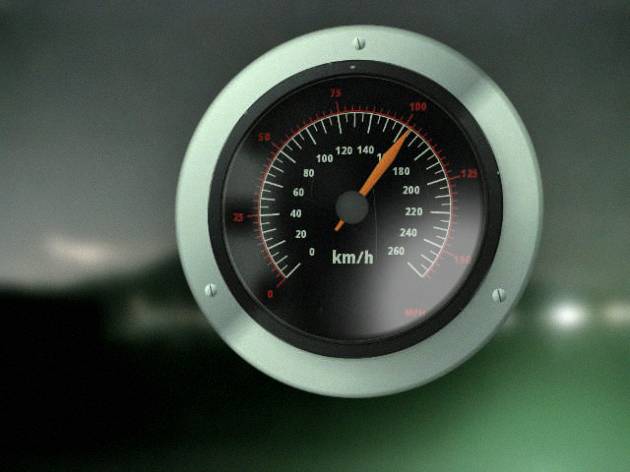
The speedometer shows 165 km/h
